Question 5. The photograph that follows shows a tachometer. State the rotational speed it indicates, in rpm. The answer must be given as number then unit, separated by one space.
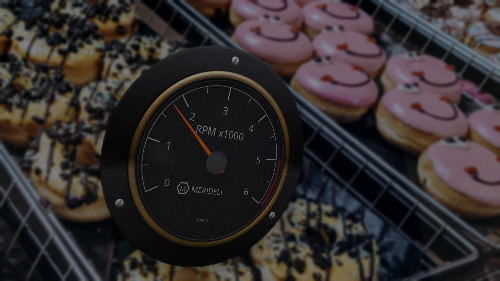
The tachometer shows 1750 rpm
